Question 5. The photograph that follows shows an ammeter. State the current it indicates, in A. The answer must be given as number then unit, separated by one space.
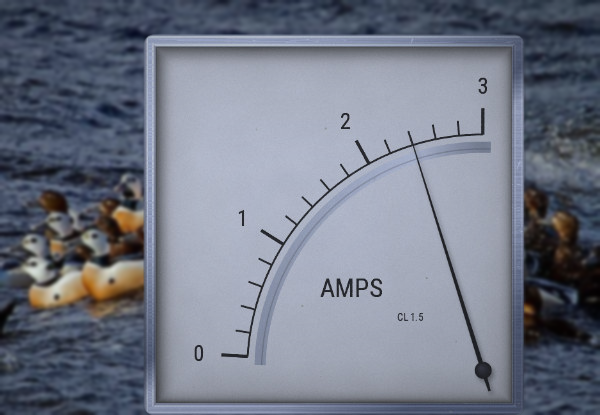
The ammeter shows 2.4 A
